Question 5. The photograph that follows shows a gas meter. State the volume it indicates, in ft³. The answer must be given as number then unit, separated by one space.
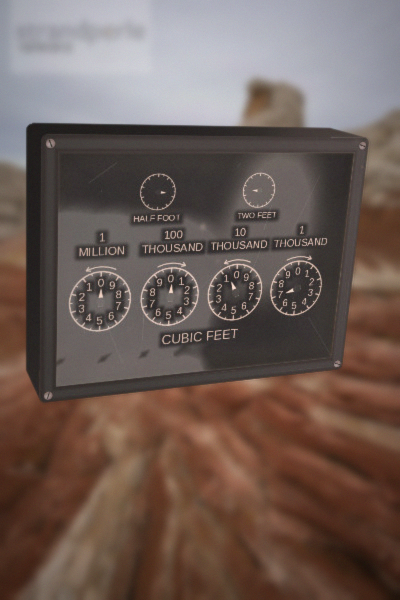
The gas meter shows 700 ft³
